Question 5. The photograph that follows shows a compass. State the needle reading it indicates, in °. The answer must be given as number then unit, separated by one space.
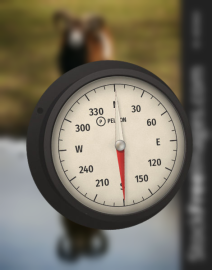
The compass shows 180 °
